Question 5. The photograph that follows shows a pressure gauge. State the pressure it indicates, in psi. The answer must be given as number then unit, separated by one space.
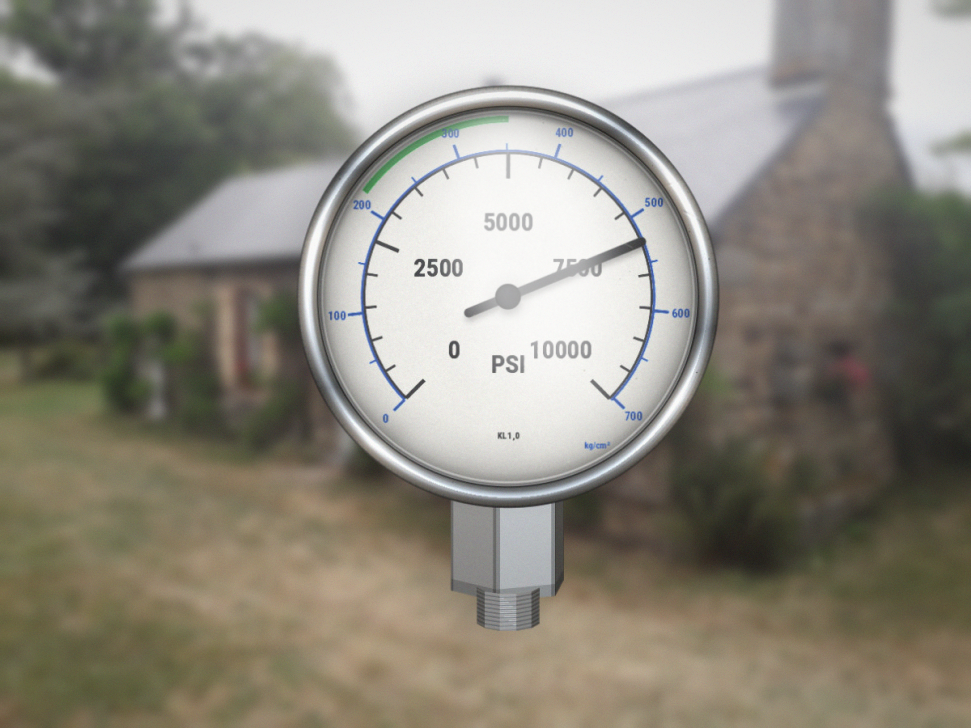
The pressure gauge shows 7500 psi
